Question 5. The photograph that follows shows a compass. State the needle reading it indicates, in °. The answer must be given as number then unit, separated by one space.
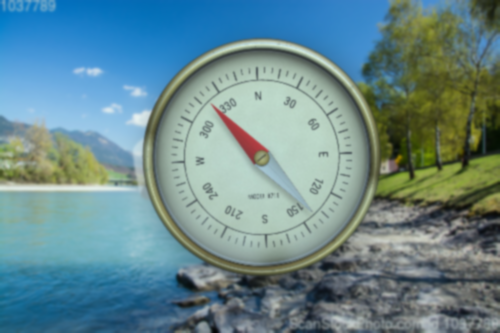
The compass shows 320 °
